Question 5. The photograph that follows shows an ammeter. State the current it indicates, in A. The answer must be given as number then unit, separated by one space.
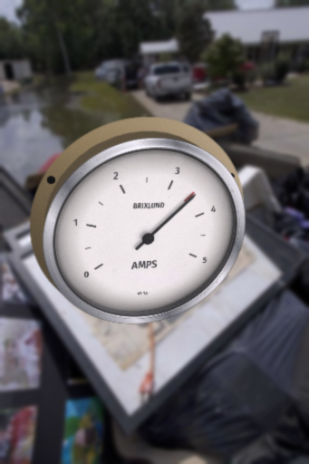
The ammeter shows 3.5 A
